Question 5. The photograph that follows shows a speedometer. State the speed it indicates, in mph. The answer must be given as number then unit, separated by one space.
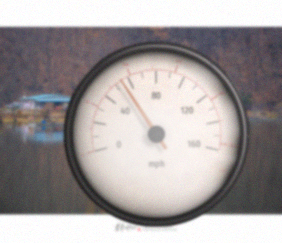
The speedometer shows 55 mph
